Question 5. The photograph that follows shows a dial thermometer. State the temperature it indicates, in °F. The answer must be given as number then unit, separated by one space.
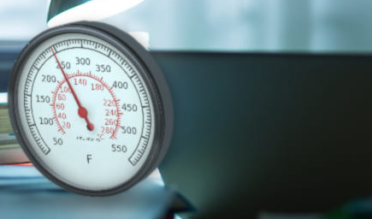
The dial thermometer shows 250 °F
